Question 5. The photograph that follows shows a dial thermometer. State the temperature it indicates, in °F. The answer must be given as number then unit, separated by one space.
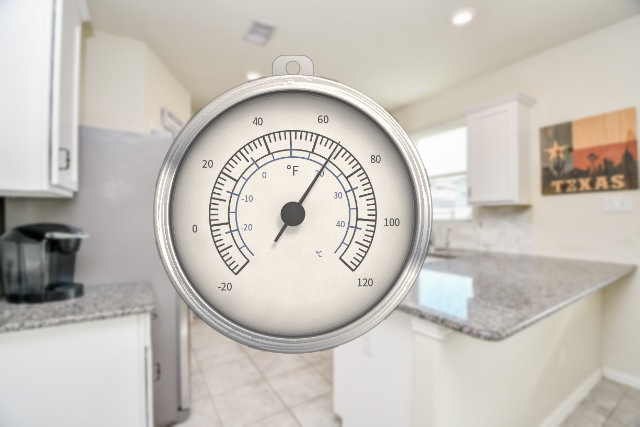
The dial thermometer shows 68 °F
